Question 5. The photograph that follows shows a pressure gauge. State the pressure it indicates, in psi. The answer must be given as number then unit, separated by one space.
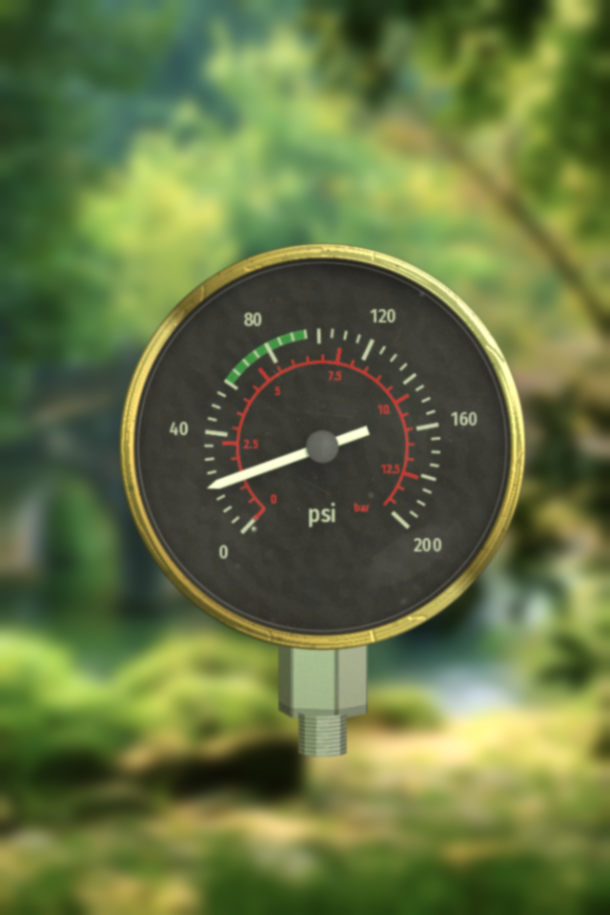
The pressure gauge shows 20 psi
